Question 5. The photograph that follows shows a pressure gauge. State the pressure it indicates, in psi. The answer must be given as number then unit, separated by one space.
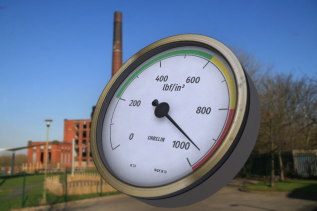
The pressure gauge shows 950 psi
